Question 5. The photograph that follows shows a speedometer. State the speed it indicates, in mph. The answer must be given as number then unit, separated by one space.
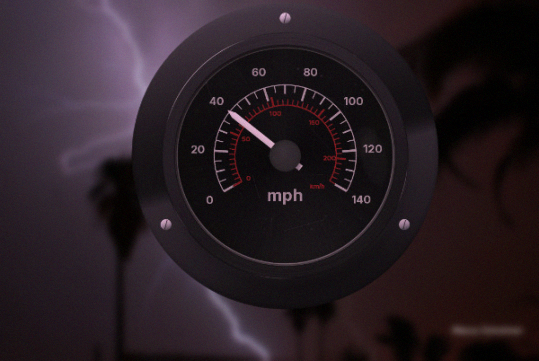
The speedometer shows 40 mph
